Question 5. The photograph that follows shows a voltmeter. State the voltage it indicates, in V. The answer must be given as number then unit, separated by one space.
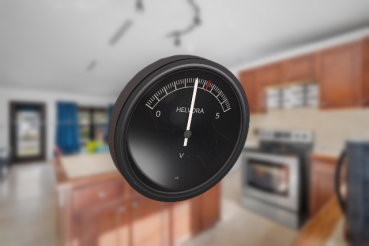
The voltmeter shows 2.5 V
